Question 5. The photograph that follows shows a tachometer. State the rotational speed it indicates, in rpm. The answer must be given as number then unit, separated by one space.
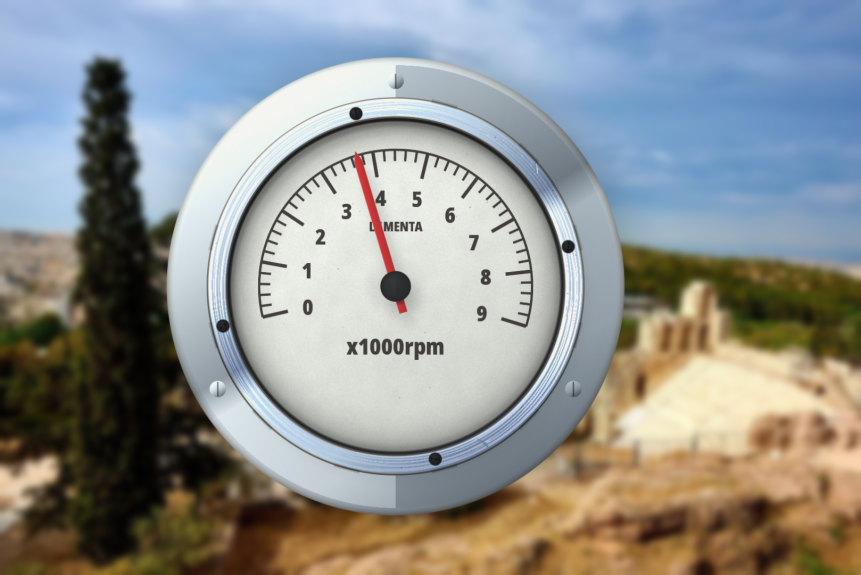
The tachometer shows 3700 rpm
